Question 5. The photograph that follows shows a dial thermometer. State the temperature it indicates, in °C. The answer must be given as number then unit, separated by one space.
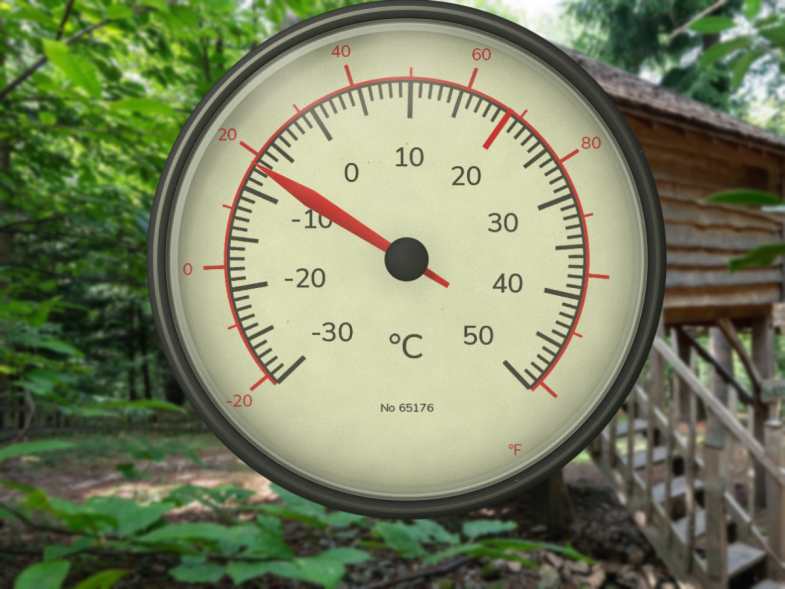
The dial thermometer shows -7.5 °C
